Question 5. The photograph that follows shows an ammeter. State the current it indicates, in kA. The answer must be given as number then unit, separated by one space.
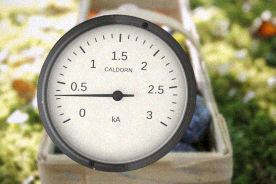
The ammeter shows 0.35 kA
